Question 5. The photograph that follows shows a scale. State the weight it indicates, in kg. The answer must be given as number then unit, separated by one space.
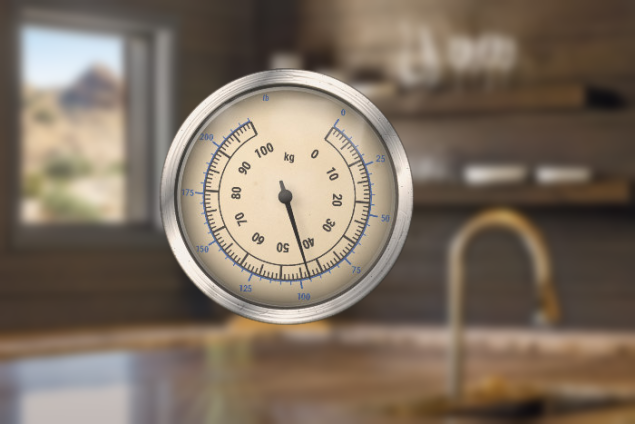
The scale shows 43 kg
